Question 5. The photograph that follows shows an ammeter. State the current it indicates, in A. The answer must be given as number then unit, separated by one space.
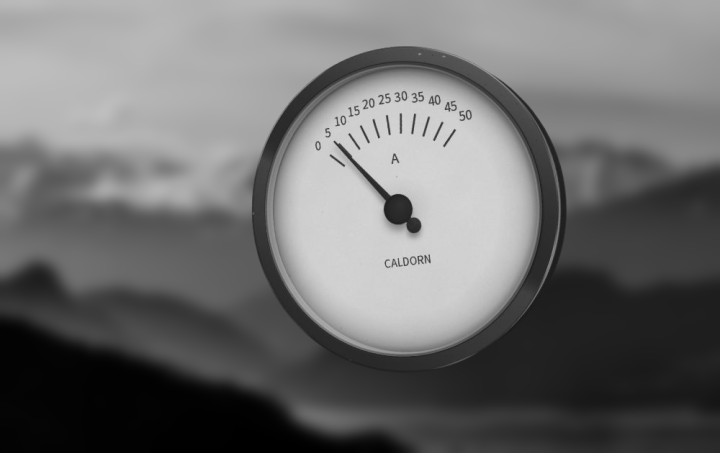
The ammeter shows 5 A
